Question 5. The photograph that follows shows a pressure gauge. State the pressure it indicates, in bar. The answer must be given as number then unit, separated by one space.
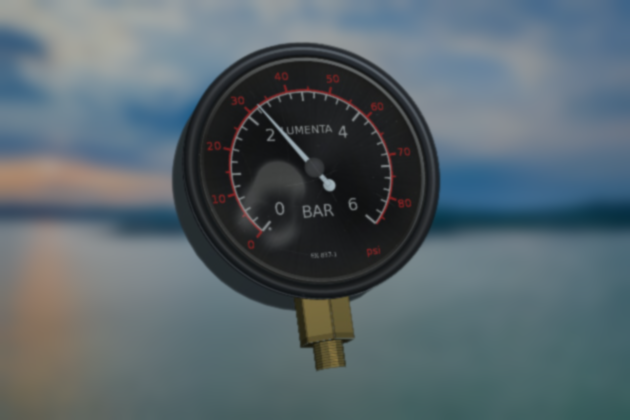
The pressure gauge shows 2.2 bar
